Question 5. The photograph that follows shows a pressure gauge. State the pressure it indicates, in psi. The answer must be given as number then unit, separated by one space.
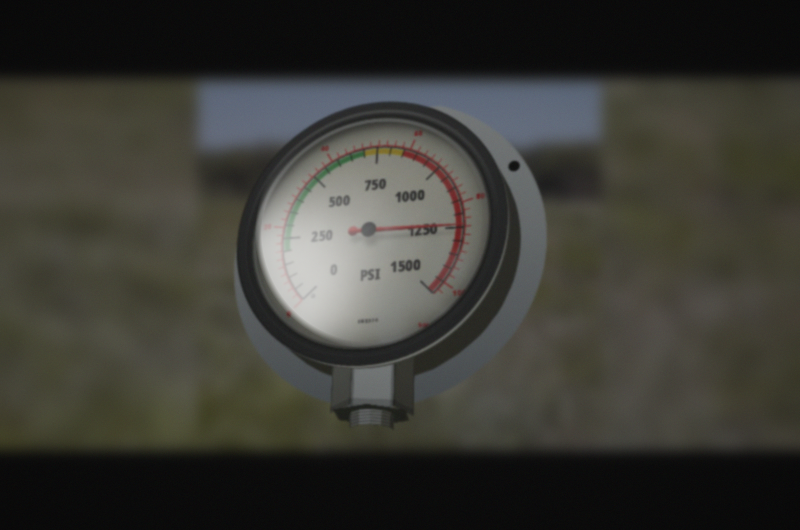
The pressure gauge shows 1250 psi
